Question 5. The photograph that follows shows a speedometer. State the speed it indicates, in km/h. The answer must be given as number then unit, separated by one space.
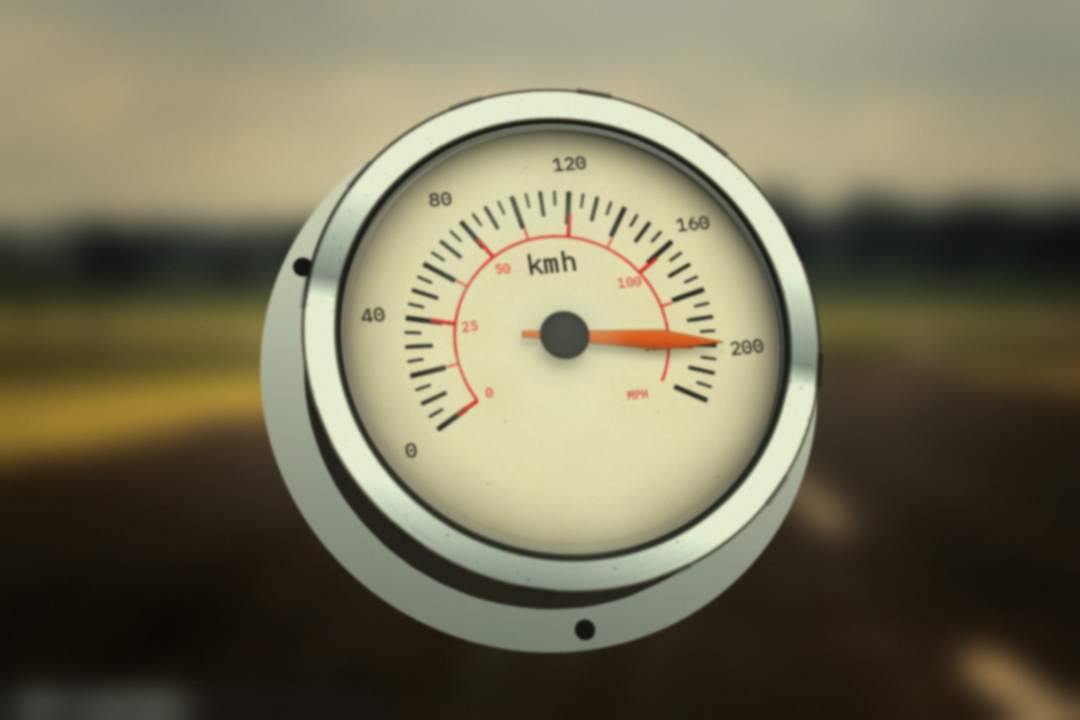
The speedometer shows 200 km/h
